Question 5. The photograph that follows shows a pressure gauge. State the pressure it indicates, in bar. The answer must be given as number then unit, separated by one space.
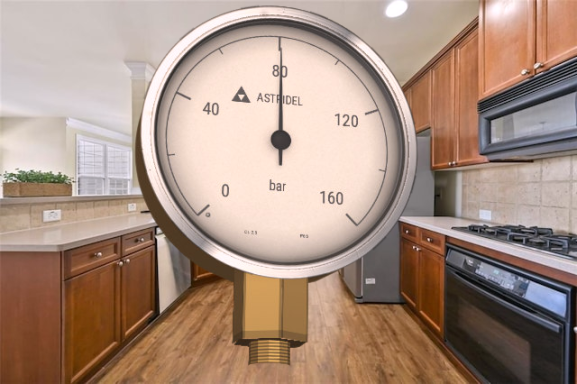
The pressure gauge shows 80 bar
